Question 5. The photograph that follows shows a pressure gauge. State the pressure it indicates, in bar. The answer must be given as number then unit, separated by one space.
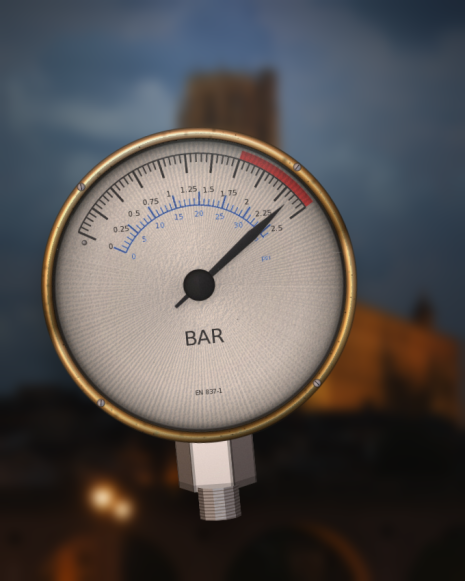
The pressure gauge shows 2.35 bar
